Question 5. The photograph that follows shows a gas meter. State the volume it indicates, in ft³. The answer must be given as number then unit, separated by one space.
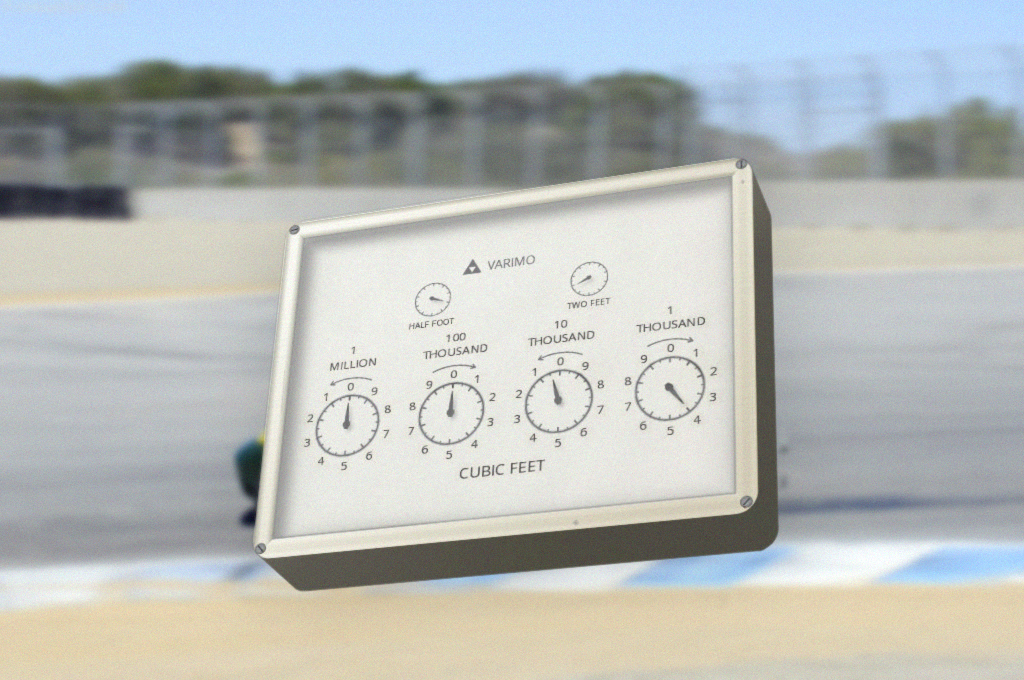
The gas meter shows 400 ft³
